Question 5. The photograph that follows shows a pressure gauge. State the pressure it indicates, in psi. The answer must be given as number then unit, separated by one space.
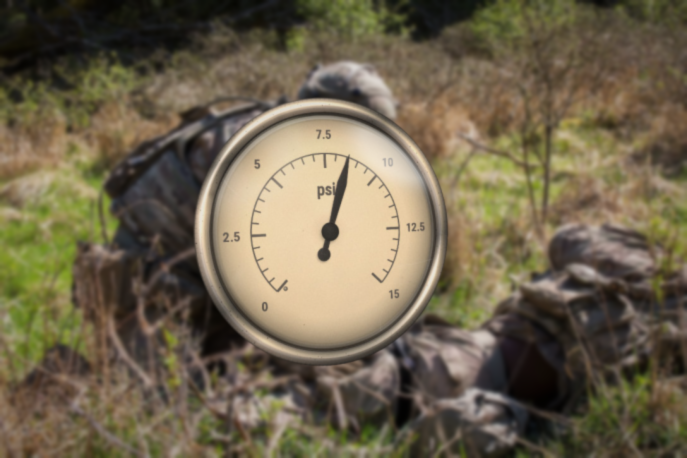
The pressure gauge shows 8.5 psi
